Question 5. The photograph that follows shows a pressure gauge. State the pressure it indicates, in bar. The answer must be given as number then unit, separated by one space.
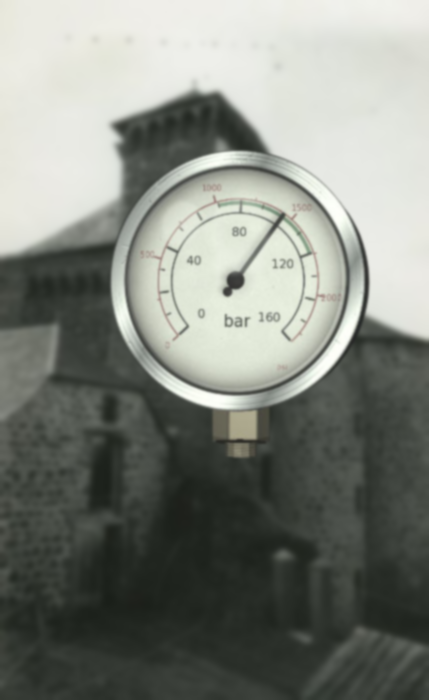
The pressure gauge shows 100 bar
